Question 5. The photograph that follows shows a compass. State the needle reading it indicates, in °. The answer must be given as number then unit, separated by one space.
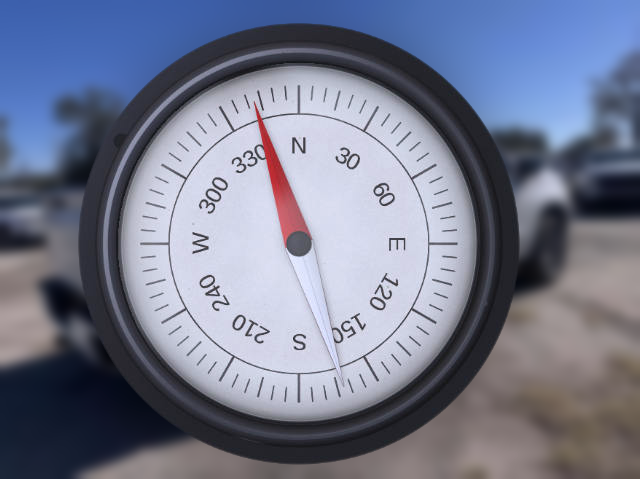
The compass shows 342.5 °
